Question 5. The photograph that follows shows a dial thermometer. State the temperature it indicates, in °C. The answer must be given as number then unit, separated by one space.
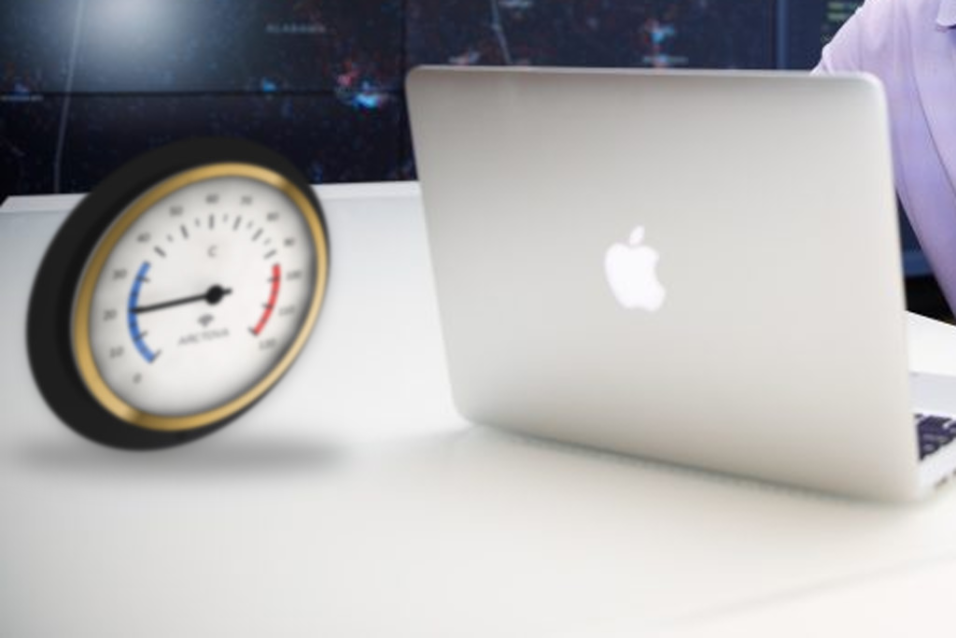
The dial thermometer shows 20 °C
